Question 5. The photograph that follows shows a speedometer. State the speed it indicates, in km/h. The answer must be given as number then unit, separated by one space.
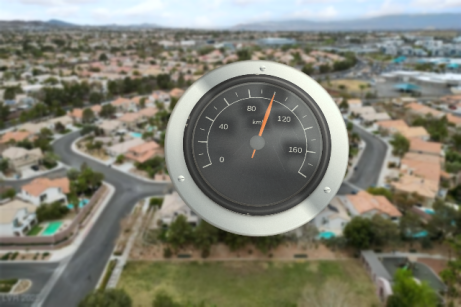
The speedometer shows 100 km/h
